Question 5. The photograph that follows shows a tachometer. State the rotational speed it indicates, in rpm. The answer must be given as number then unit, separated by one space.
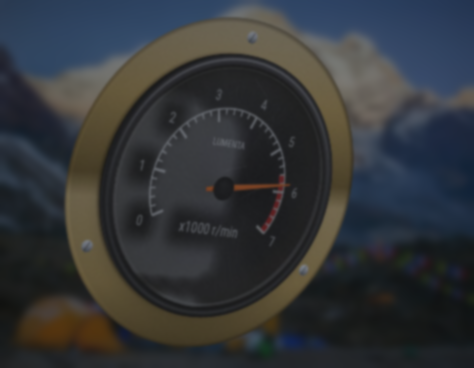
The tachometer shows 5800 rpm
